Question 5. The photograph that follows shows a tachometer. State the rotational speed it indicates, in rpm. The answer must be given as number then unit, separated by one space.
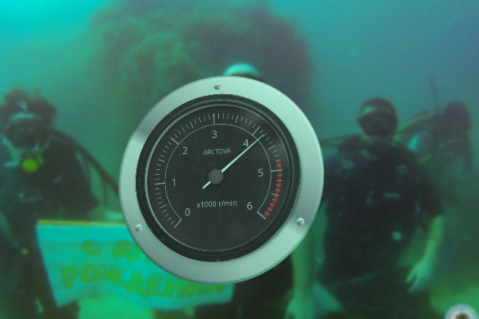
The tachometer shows 4200 rpm
